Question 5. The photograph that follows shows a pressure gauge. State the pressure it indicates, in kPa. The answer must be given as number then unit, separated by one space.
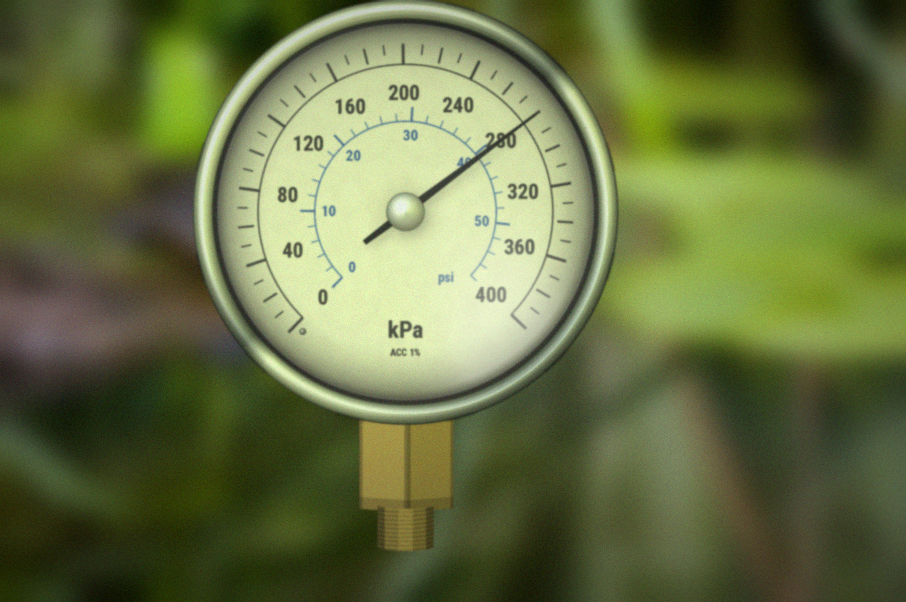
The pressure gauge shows 280 kPa
